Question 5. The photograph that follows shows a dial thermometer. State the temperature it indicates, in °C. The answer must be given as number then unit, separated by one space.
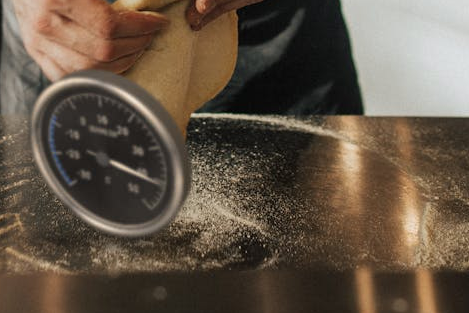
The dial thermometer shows 40 °C
